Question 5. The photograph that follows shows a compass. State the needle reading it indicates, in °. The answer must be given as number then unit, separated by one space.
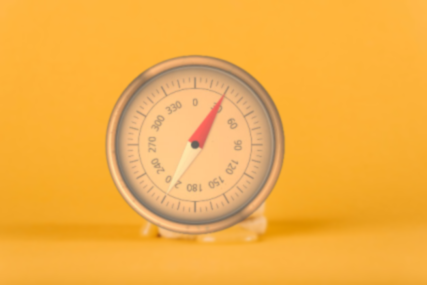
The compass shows 30 °
